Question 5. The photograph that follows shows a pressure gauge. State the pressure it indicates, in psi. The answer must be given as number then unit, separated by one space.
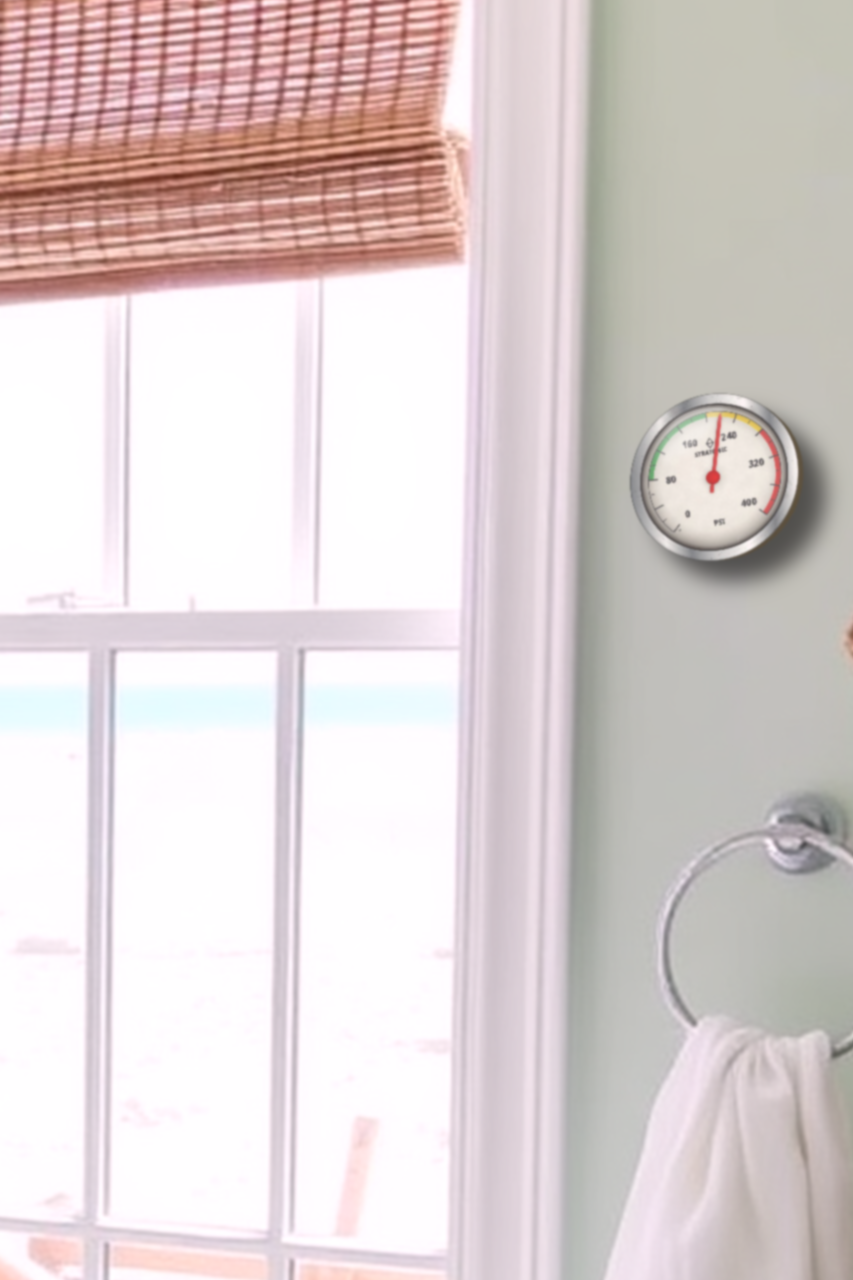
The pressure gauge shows 220 psi
